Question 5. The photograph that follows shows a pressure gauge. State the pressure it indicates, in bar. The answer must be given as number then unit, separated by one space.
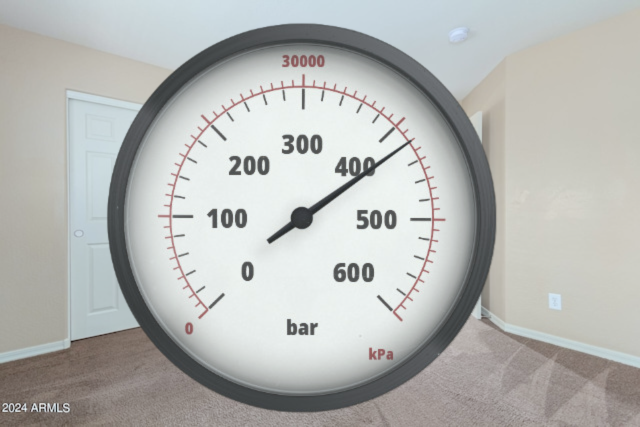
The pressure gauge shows 420 bar
